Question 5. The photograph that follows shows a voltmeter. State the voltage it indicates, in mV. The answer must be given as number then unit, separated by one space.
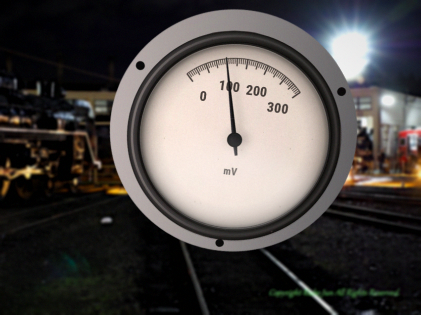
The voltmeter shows 100 mV
